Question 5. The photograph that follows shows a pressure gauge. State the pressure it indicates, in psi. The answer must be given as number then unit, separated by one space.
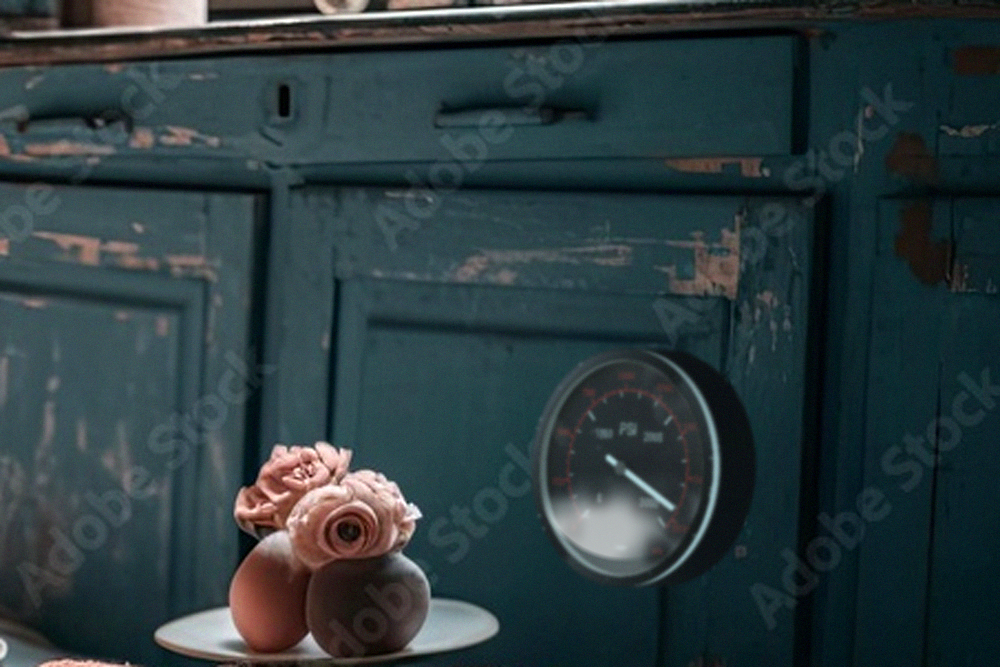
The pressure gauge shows 2800 psi
